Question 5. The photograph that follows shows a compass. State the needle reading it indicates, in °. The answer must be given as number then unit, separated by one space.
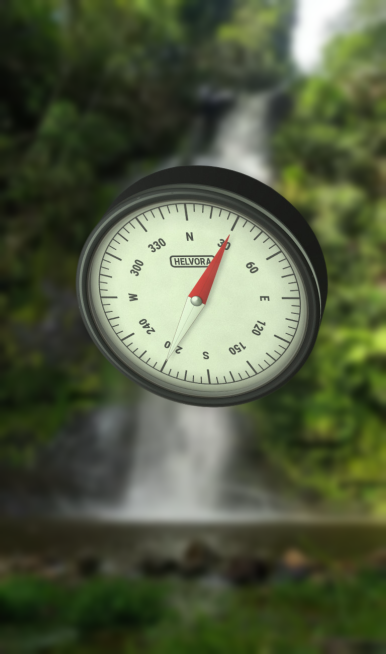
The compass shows 30 °
